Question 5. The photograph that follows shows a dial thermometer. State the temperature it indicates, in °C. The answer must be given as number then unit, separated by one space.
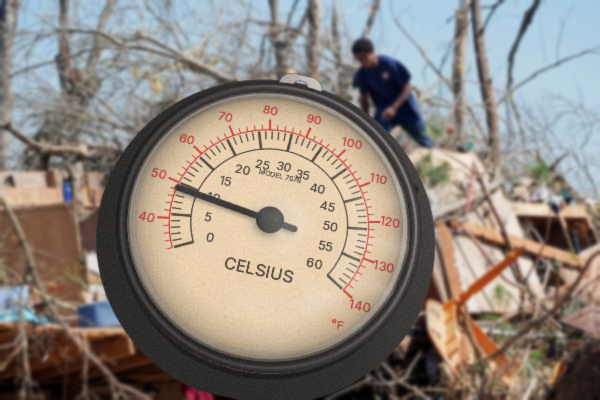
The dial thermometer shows 9 °C
